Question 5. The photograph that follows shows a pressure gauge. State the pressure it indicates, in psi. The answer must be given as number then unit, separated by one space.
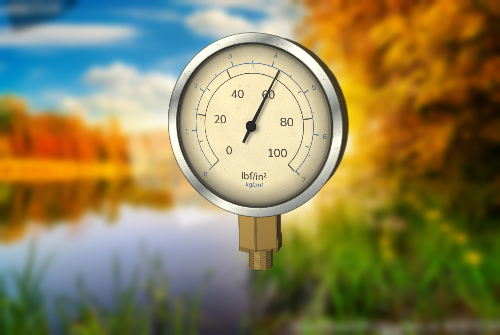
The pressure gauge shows 60 psi
